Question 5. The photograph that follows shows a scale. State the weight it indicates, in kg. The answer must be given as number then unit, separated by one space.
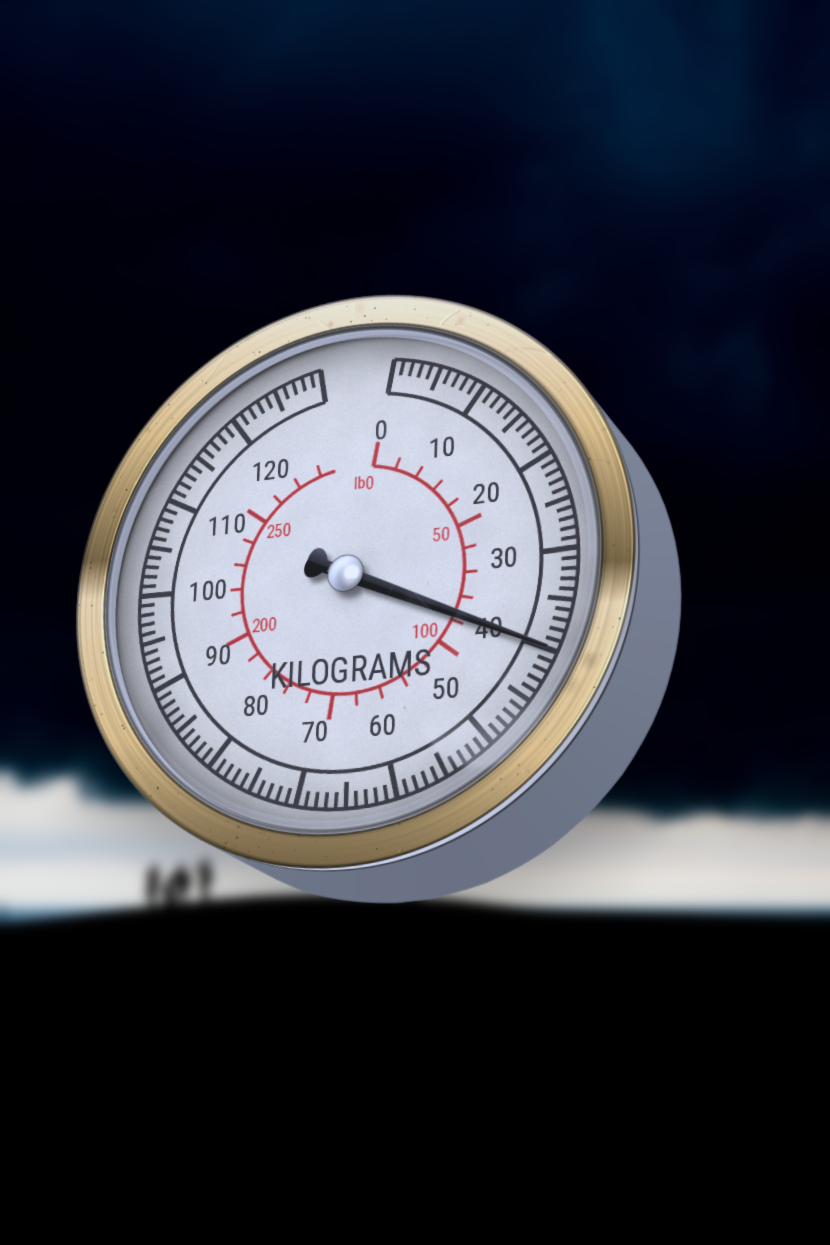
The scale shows 40 kg
